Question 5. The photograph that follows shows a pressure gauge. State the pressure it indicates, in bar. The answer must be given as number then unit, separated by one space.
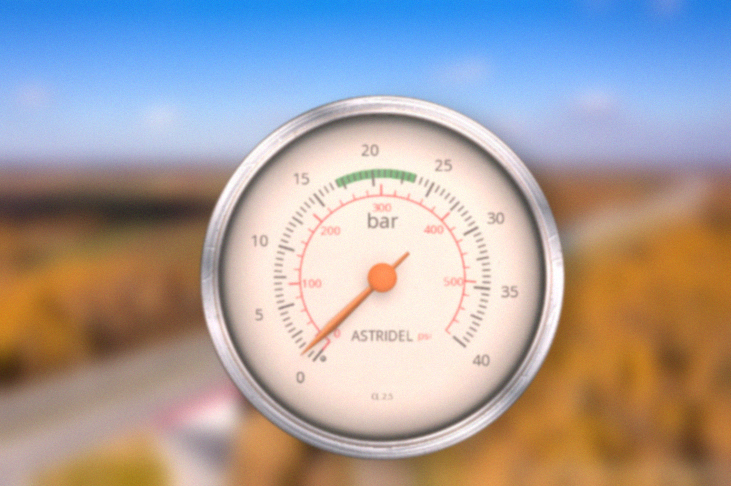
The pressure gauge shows 1 bar
